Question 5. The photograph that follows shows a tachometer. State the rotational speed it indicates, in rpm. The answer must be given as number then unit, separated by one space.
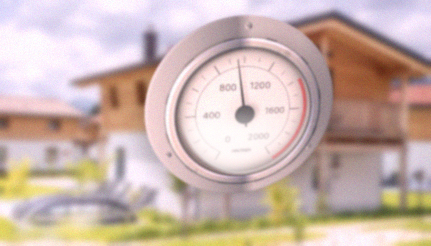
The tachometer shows 950 rpm
